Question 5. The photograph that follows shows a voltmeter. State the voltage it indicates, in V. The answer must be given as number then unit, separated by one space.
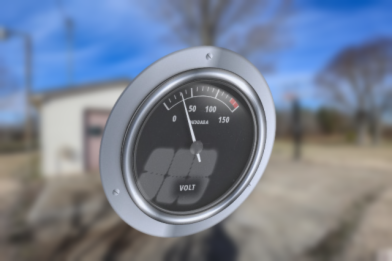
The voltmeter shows 30 V
